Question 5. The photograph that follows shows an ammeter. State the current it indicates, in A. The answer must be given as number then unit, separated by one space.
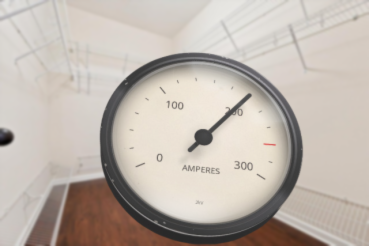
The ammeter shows 200 A
